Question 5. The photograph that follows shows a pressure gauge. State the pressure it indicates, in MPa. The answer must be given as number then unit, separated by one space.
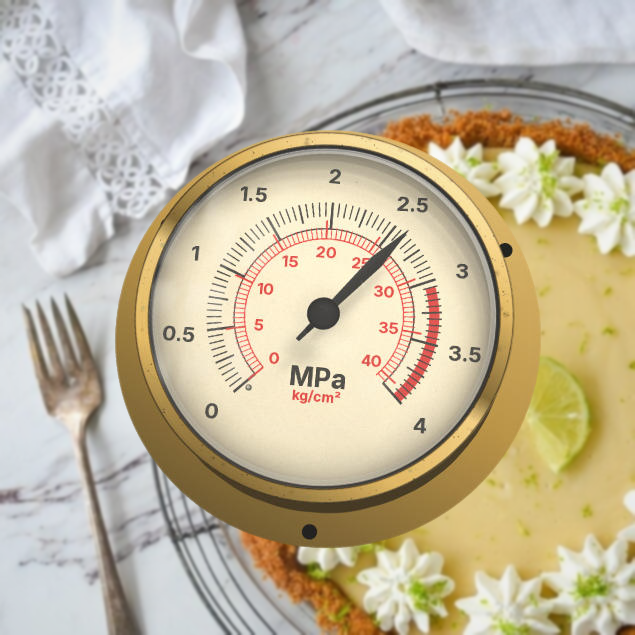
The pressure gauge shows 2.6 MPa
